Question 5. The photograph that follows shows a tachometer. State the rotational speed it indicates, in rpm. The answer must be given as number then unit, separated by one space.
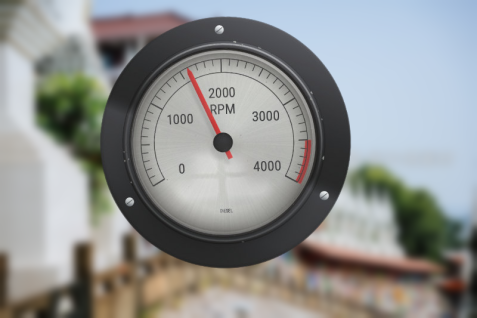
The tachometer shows 1600 rpm
